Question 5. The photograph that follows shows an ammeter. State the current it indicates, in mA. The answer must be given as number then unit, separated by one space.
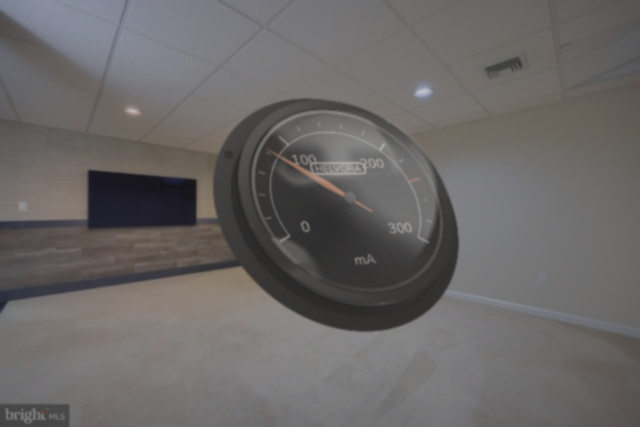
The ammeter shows 80 mA
